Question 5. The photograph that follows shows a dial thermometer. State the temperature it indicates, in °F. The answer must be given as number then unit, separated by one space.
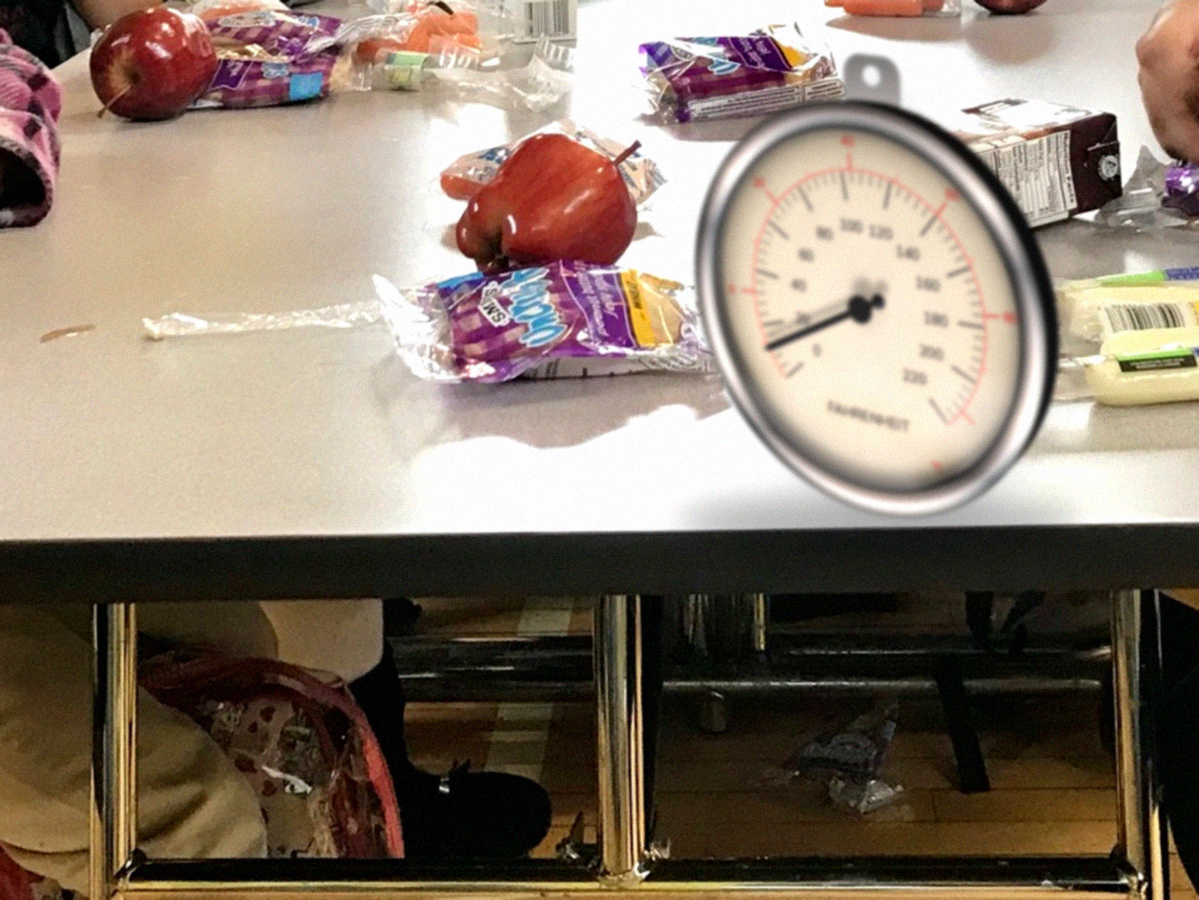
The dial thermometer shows 12 °F
